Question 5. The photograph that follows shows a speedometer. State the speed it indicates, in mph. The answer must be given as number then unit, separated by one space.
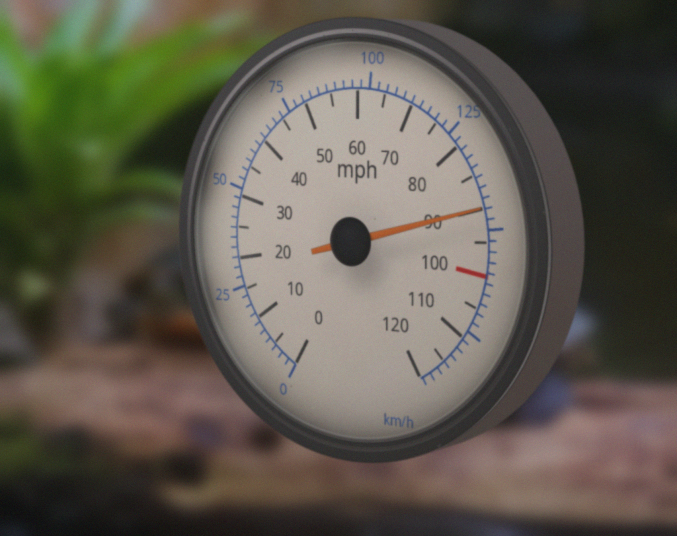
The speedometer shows 90 mph
